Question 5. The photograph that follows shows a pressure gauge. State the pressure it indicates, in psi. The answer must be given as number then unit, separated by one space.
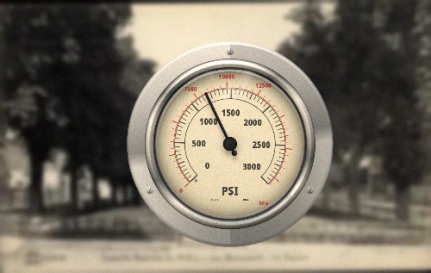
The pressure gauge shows 1200 psi
